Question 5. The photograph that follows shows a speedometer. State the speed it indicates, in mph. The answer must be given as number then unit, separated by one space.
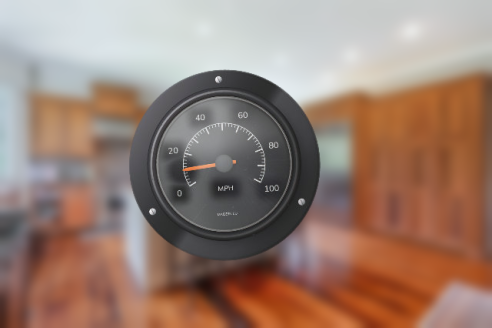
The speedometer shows 10 mph
